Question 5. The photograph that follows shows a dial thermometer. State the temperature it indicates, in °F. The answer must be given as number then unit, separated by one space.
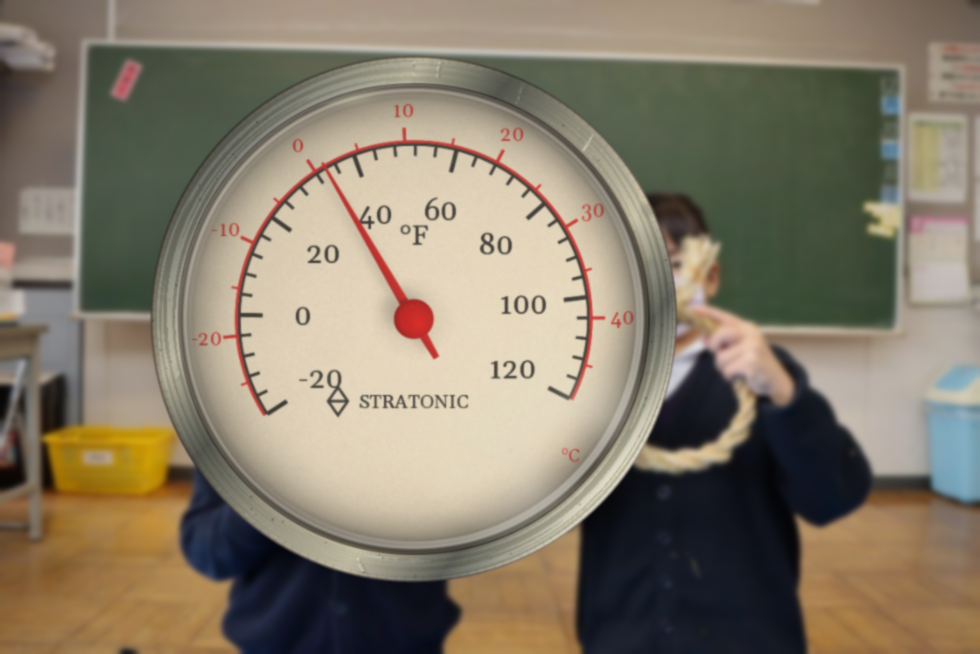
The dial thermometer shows 34 °F
